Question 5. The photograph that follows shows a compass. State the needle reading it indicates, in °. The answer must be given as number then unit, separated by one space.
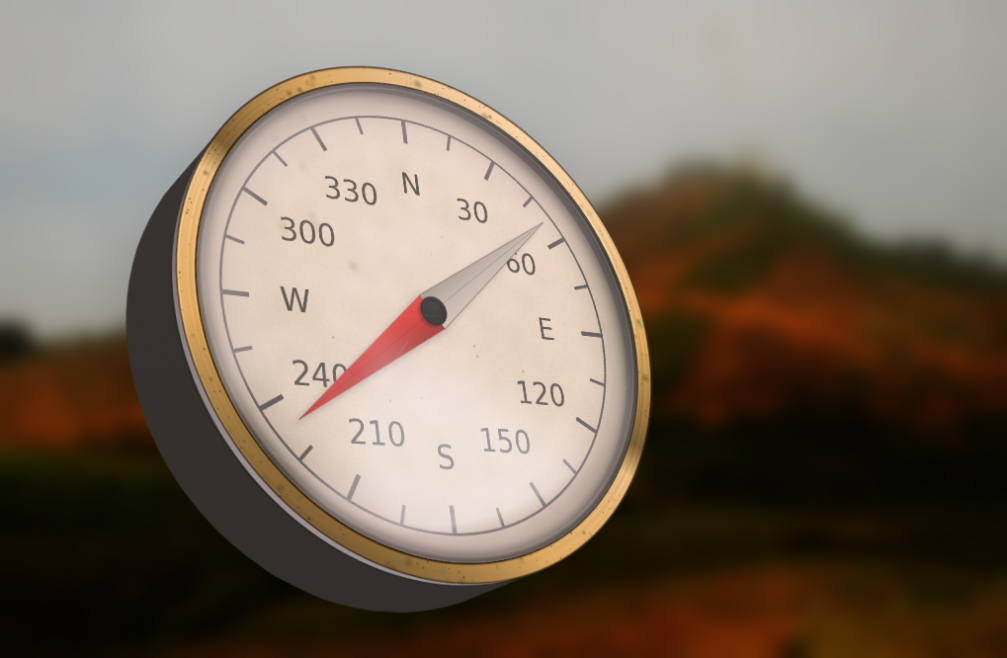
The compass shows 232.5 °
